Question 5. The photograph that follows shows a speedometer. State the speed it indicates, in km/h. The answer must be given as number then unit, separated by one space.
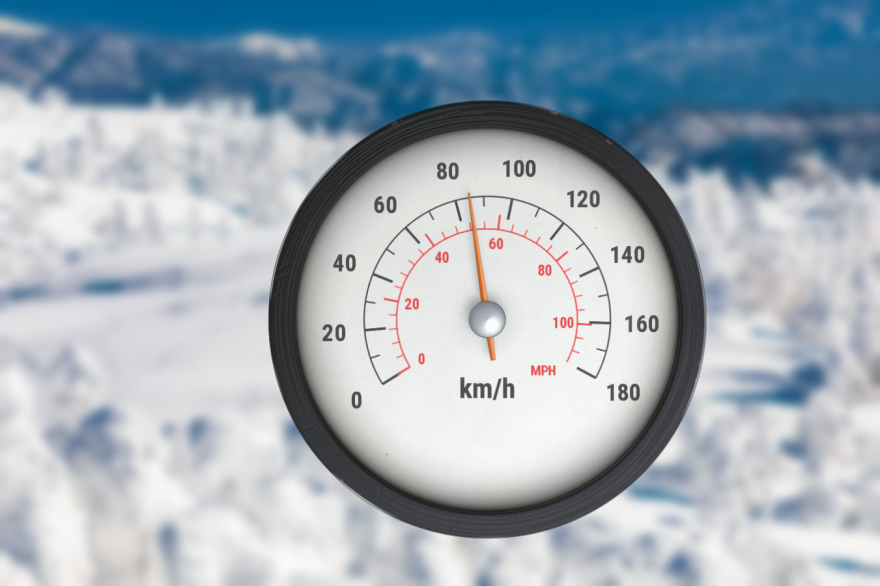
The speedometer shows 85 km/h
